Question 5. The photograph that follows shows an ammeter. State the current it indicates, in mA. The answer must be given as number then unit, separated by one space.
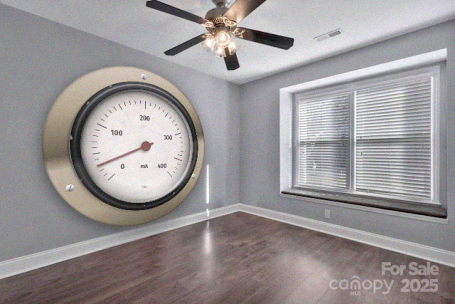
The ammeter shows 30 mA
